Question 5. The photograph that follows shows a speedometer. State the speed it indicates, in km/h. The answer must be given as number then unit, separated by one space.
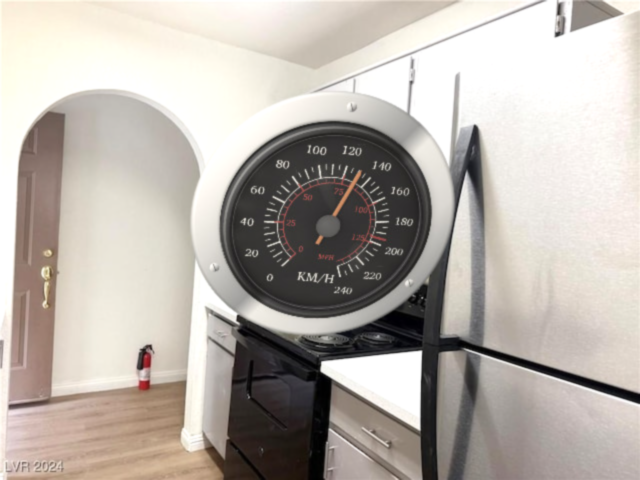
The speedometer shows 130 km/h
